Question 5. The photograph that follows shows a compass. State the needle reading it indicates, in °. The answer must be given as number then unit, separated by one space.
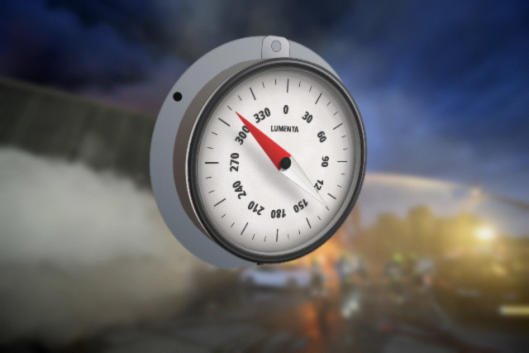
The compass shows 310 °
